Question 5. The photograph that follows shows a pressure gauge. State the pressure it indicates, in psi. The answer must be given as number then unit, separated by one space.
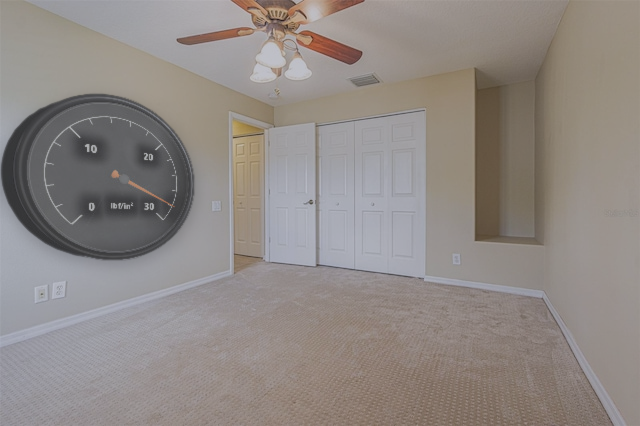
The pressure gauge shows 28 psi
